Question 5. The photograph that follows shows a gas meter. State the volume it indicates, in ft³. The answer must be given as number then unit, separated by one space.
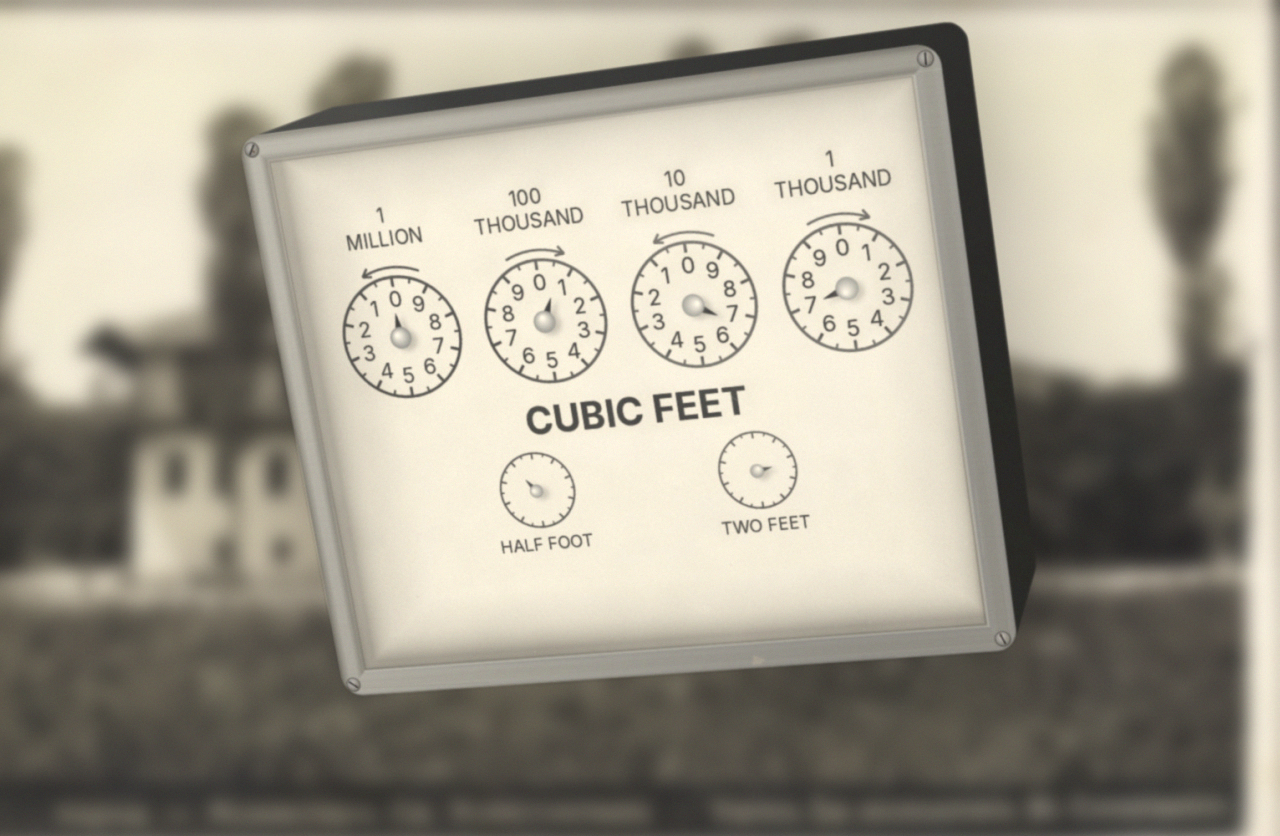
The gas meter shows 6700 ft³
